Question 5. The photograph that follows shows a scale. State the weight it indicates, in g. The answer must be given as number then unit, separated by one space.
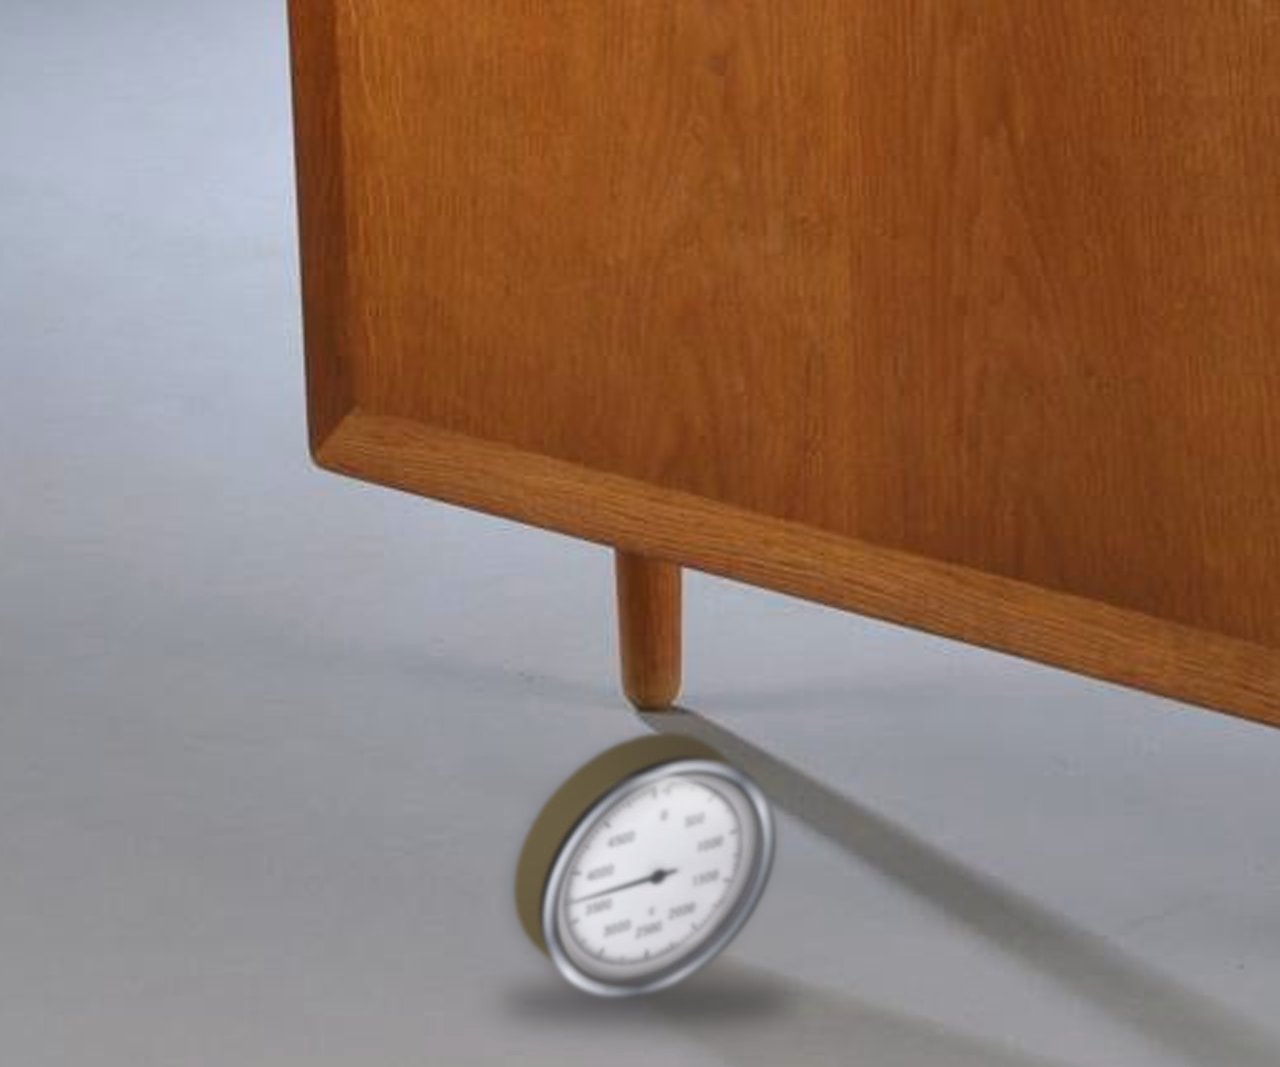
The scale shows 3750 g
